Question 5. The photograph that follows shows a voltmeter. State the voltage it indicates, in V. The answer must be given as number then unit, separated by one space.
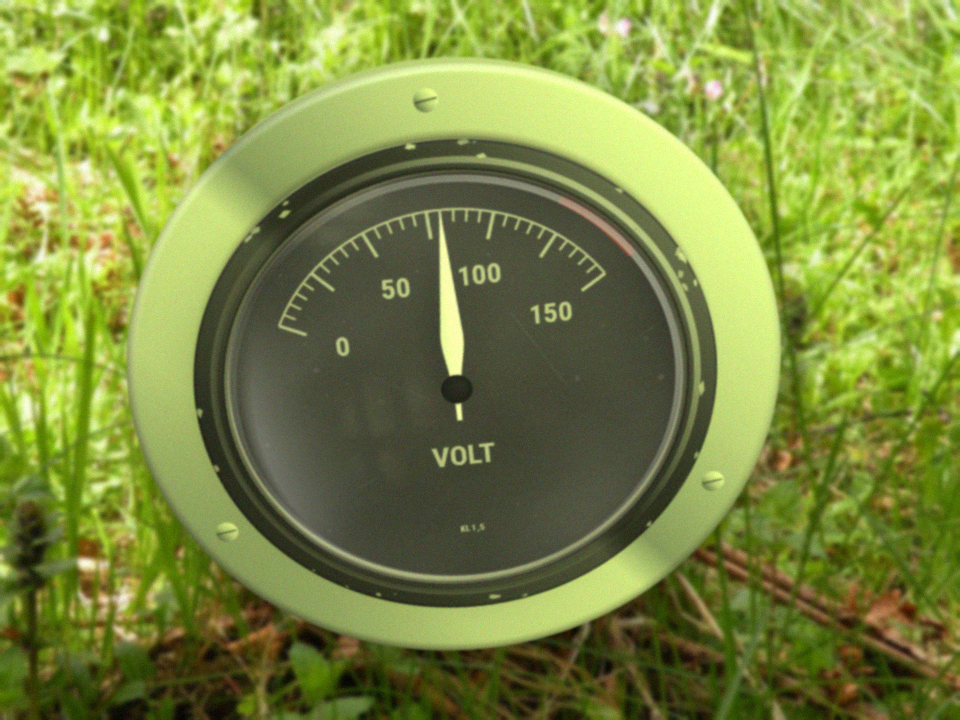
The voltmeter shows 80 V
